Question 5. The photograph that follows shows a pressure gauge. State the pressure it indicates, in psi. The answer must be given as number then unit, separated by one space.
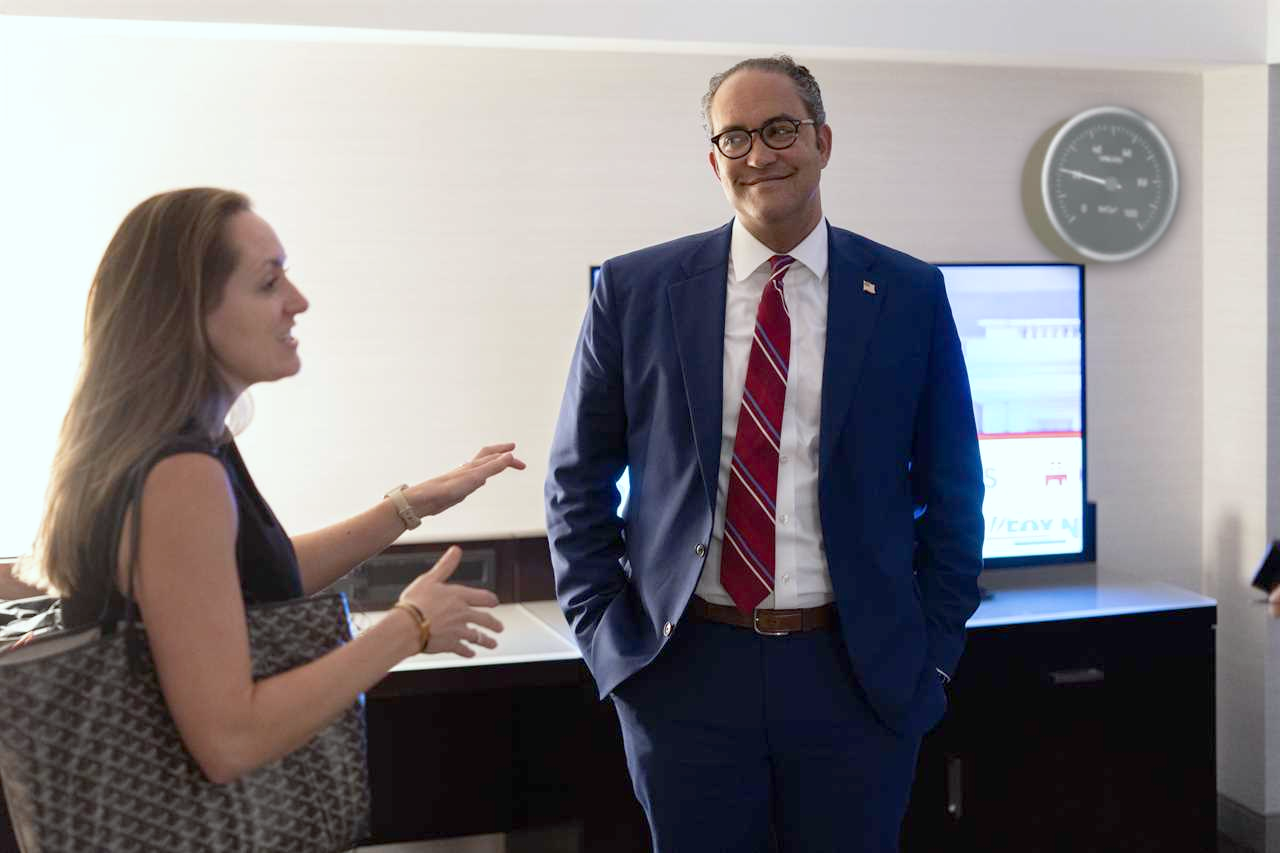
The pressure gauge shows 20 psi
